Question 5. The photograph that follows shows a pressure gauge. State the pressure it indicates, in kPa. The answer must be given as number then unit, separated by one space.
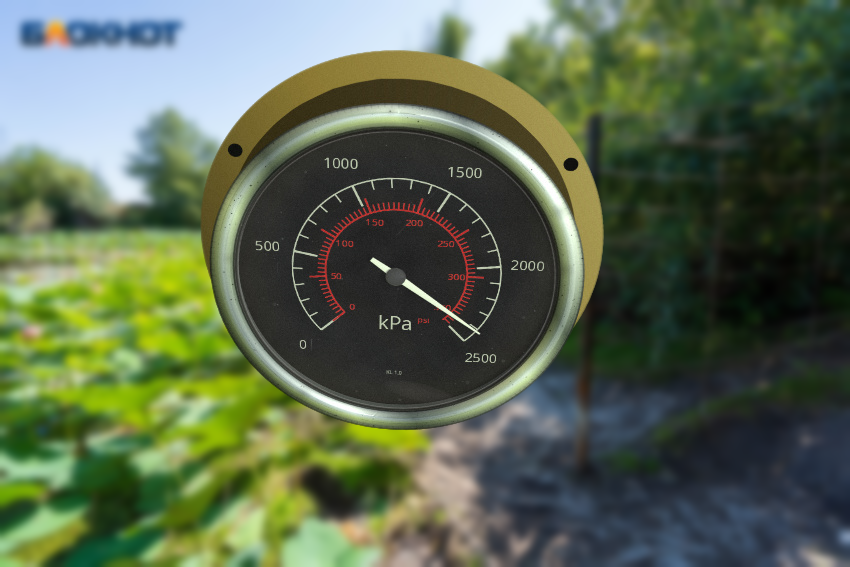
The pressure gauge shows 2400 kPa
